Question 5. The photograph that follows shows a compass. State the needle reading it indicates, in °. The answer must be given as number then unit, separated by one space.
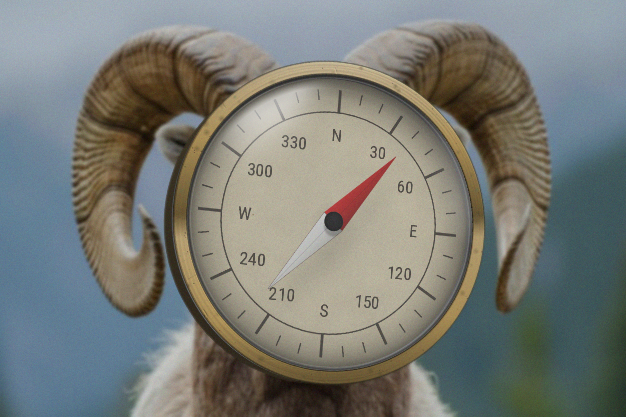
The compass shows 40 °
